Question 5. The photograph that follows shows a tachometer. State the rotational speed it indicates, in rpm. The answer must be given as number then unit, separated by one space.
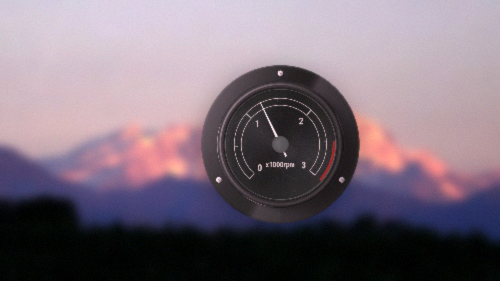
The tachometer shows 1250 rpm
